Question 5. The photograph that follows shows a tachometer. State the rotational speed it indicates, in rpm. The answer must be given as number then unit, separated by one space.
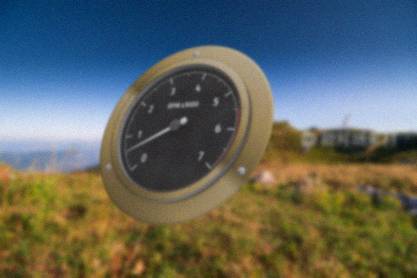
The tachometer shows 500 rpm
